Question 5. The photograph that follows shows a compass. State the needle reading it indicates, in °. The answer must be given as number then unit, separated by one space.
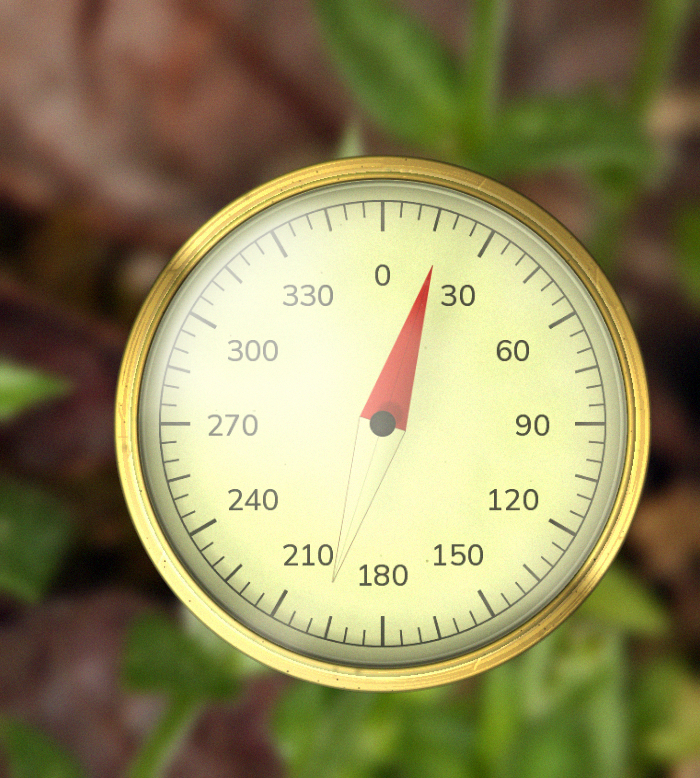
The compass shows 17.5 °
